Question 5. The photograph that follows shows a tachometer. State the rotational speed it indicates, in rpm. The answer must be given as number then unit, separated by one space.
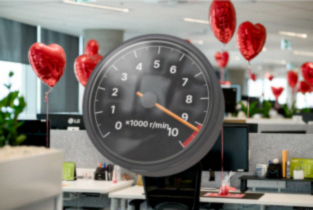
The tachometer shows 9250 rpm
